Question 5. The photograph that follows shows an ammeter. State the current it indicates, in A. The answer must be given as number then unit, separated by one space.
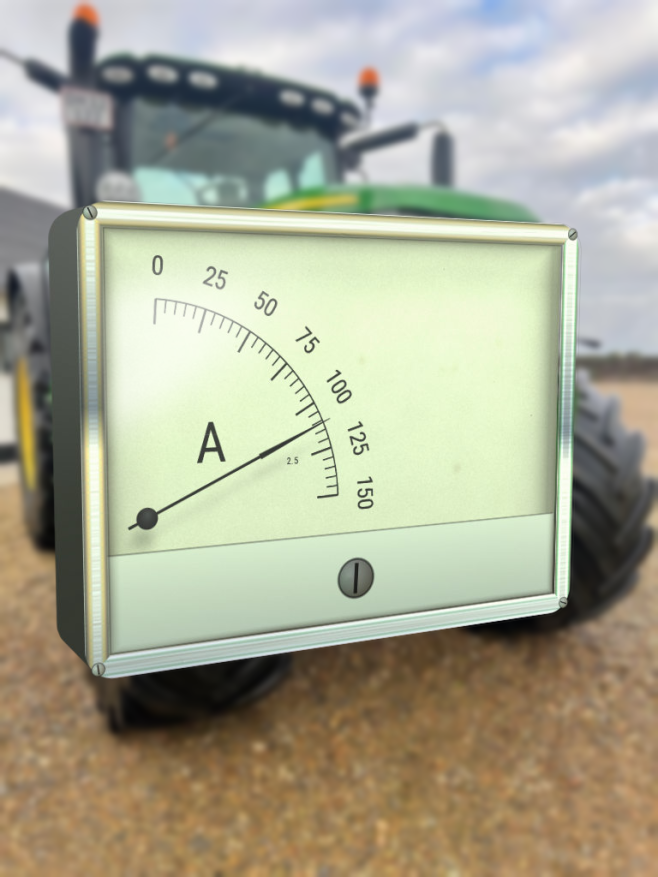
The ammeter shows 110 A
